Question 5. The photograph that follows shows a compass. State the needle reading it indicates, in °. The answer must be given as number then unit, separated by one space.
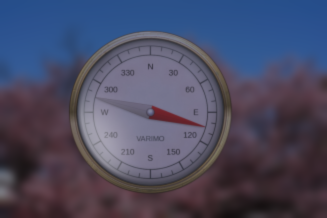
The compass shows 105 °
